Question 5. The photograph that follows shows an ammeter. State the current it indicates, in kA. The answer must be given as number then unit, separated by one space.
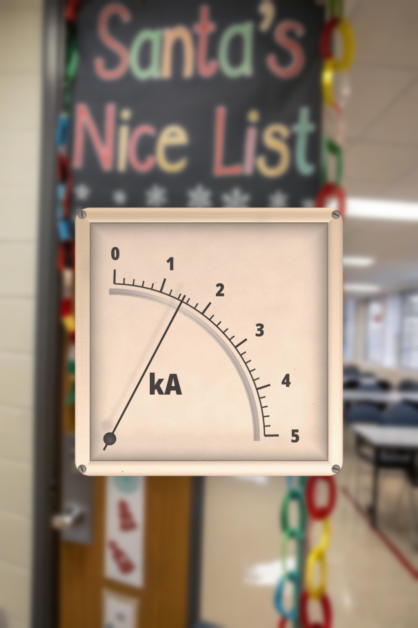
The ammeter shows 1.5 kA
